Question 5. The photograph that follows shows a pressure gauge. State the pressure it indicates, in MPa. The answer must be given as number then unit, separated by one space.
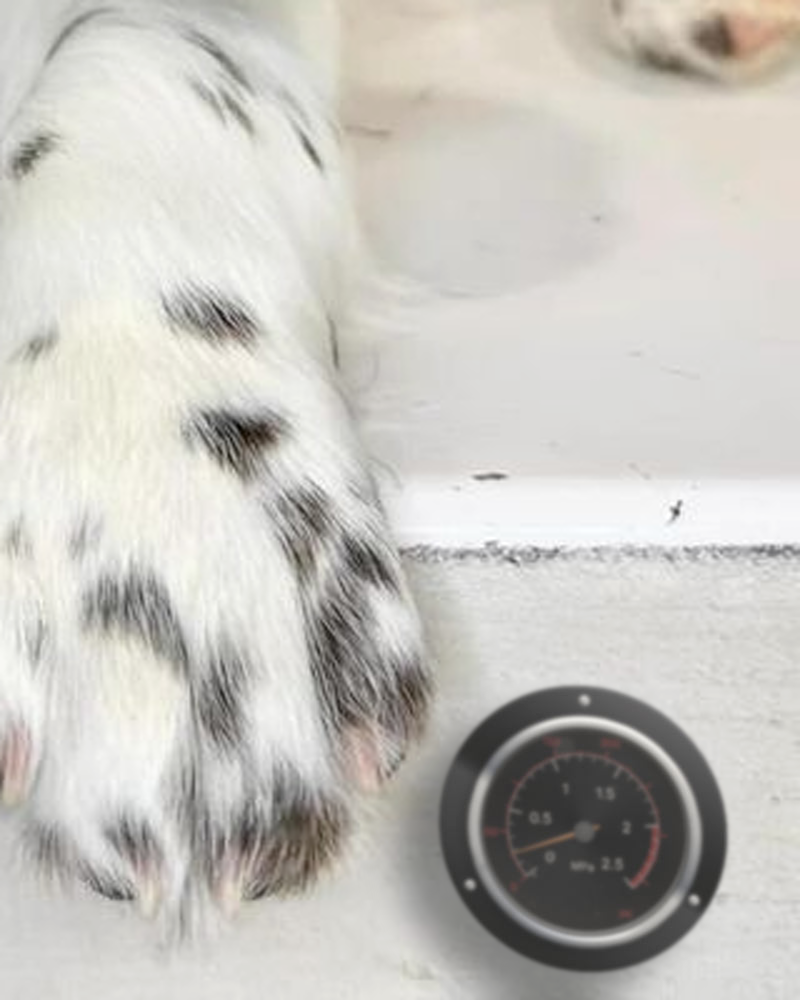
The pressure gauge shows 0.2 MPa
